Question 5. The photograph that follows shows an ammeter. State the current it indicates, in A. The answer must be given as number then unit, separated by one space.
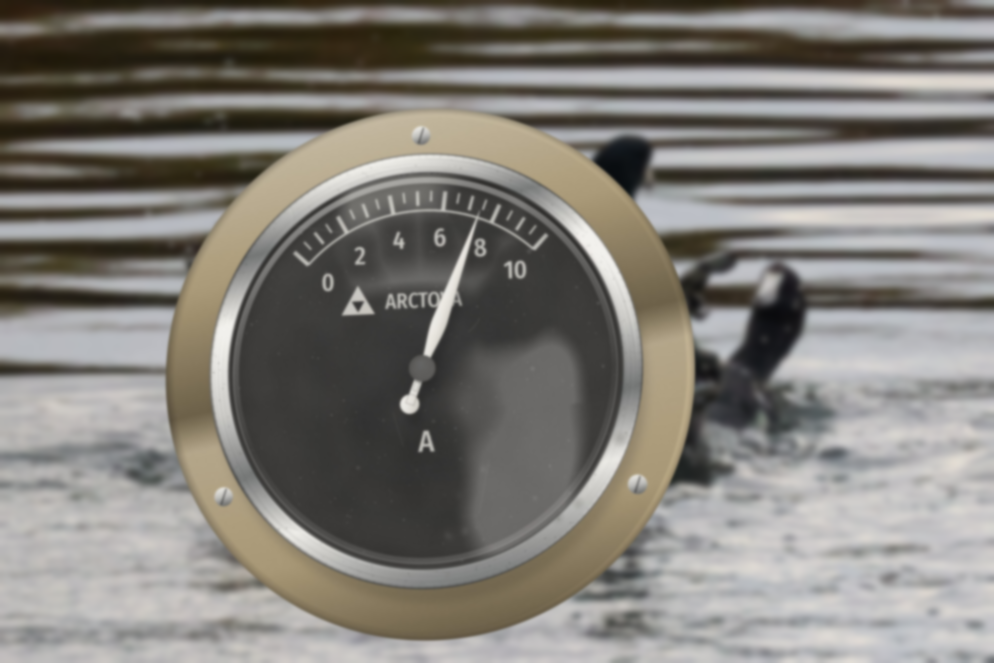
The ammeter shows 7.5 A
